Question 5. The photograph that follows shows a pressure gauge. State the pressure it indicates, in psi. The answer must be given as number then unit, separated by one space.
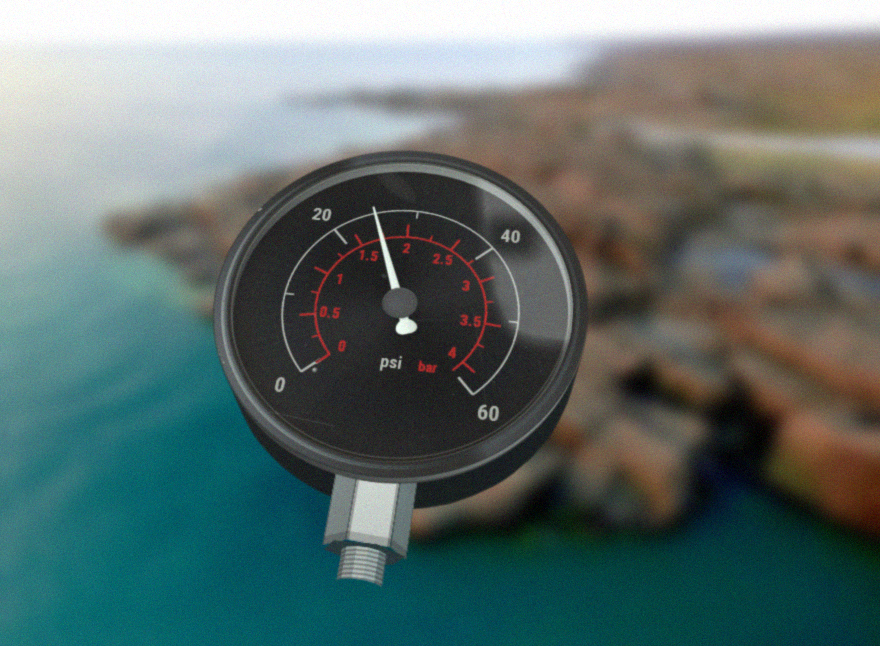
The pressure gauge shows 25 psi
